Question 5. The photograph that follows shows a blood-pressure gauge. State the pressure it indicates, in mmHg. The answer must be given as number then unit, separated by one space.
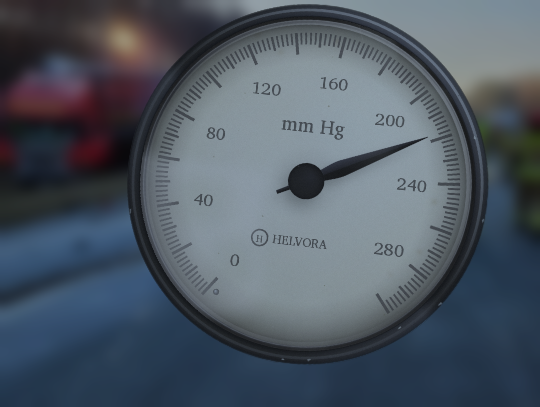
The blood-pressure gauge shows 218 mmHg
